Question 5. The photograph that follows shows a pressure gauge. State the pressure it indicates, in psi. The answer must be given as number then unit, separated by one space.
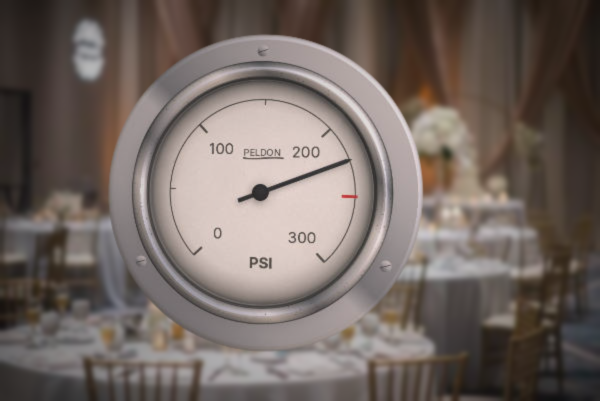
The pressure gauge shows 225 psi
